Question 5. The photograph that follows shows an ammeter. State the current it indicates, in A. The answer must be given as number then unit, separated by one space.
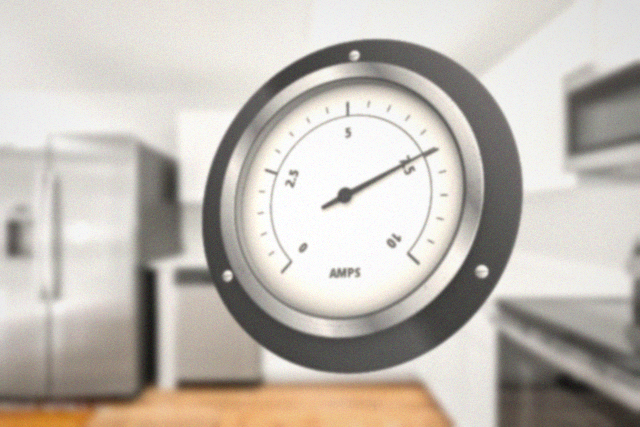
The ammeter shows 7.5 A
